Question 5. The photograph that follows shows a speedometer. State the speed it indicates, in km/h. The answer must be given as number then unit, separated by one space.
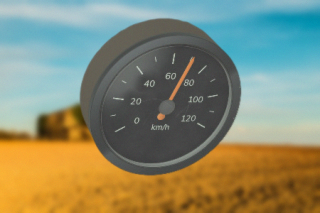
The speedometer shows 70 km/h
